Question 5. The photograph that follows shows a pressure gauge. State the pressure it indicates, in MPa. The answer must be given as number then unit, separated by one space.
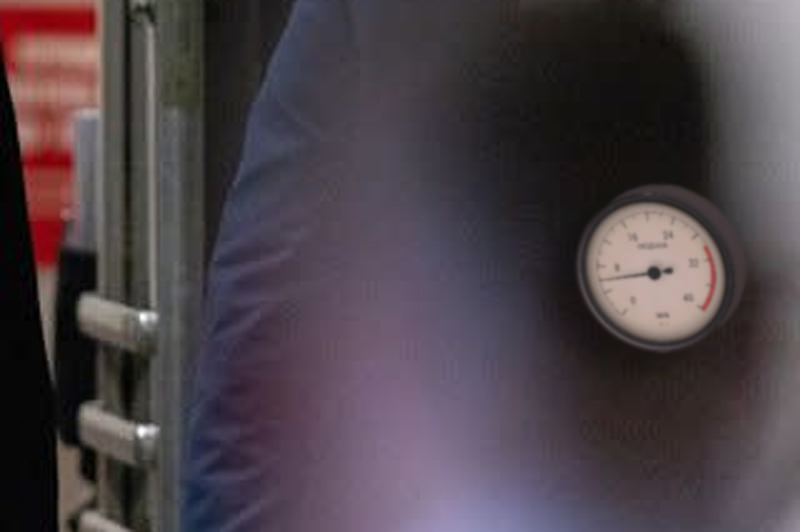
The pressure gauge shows 6 MPa
